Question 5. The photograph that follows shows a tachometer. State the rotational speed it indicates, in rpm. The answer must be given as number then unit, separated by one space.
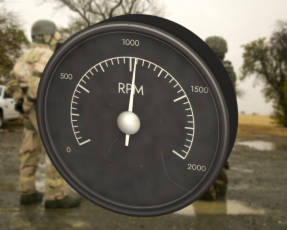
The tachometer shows 1050 rpm
